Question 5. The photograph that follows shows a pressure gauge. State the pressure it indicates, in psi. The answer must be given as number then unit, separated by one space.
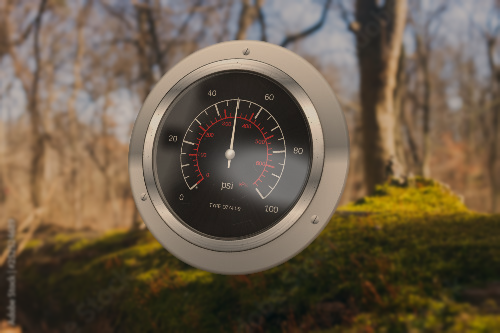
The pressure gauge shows 50 psi
